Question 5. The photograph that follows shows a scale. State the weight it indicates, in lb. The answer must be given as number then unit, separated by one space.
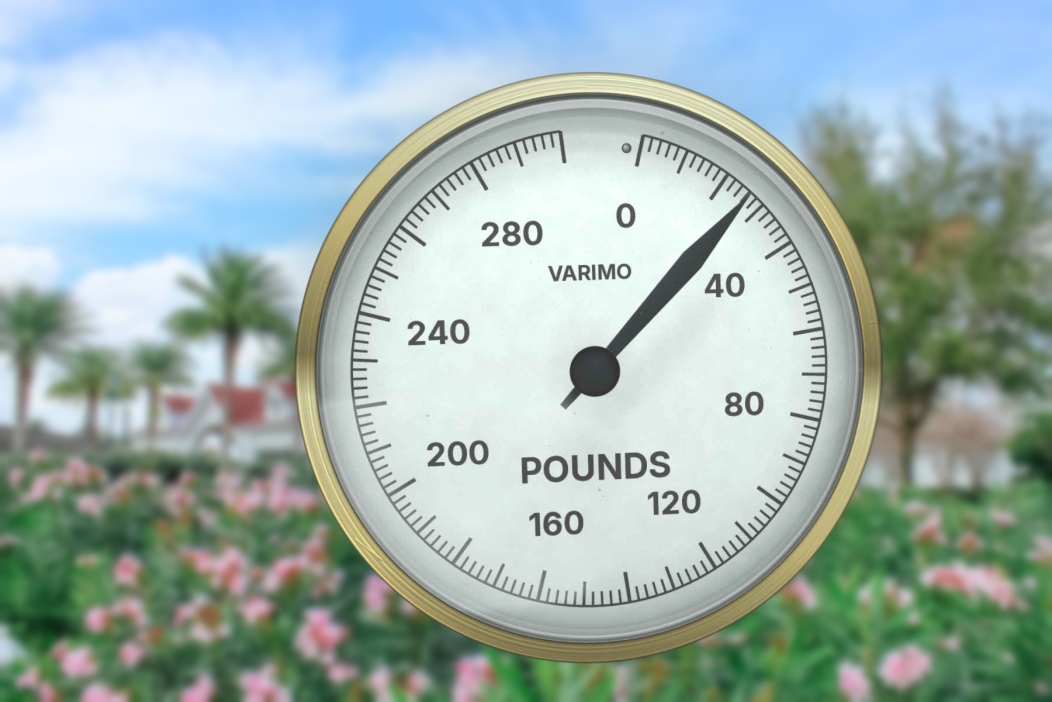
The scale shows 26 lb
